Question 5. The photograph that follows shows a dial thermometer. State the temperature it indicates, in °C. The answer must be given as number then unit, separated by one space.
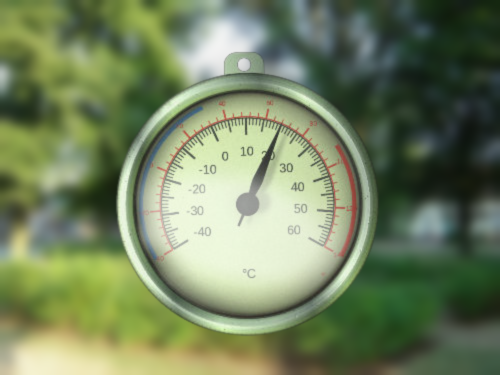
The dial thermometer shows 20 °C
